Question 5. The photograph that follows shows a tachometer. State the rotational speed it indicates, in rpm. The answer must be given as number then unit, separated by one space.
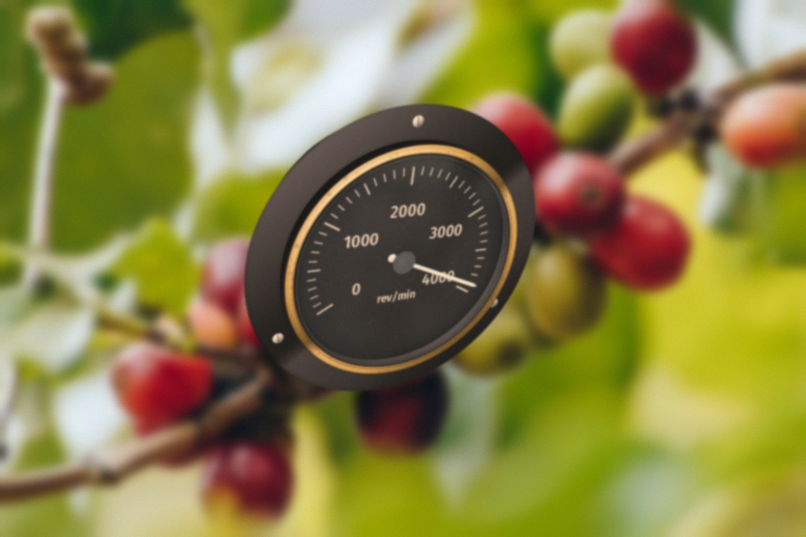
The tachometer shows 3900 rpm
